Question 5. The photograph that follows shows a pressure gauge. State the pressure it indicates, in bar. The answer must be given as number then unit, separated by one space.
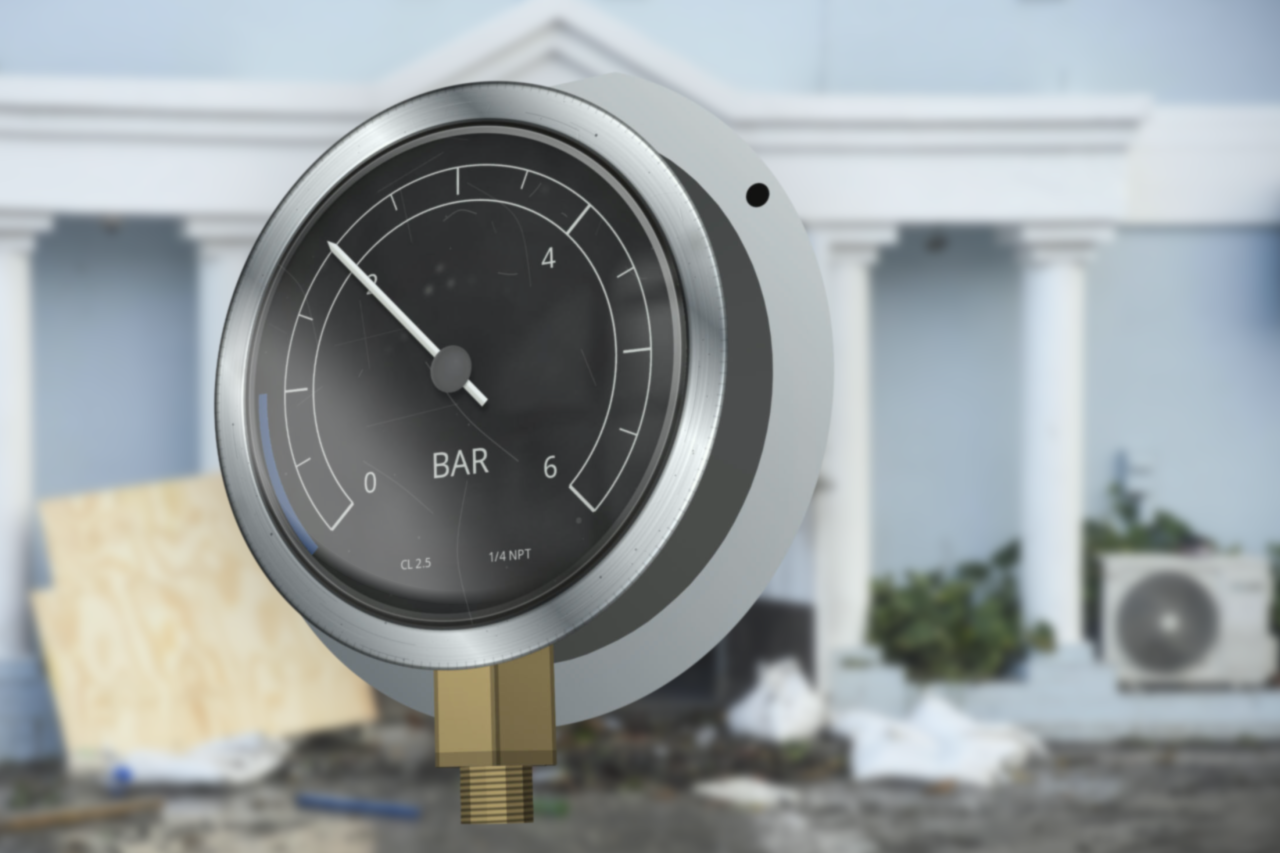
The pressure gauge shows 2 bar
